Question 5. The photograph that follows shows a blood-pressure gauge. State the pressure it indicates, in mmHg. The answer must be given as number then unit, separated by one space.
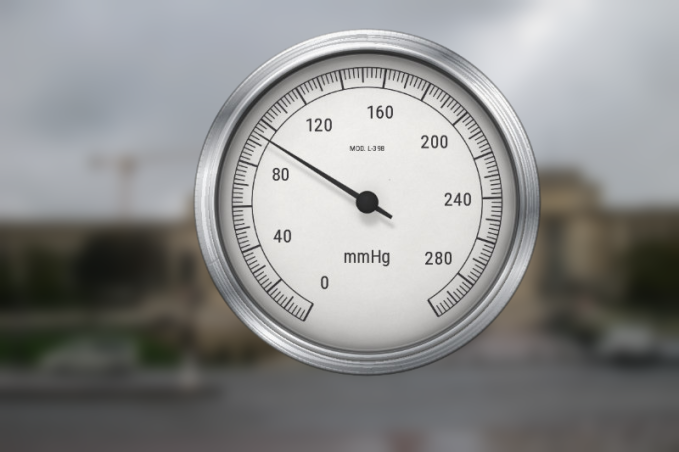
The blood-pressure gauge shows 94 mmHg
